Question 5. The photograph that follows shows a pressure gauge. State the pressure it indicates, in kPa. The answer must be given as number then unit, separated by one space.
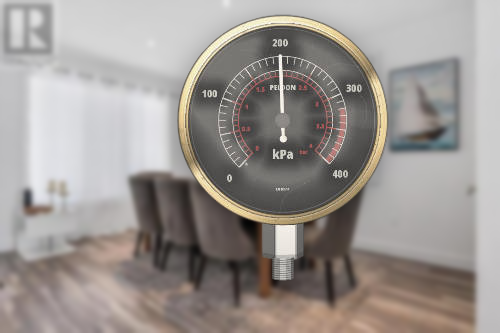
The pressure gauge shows 200 kPa
